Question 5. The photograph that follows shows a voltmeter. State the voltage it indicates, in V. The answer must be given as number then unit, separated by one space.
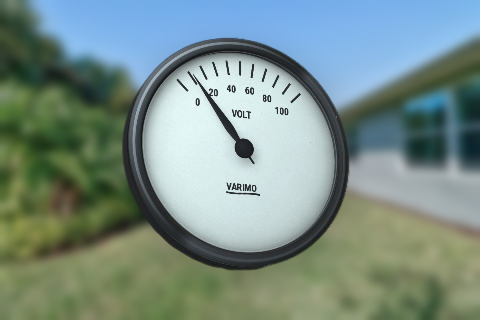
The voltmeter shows 10 V
